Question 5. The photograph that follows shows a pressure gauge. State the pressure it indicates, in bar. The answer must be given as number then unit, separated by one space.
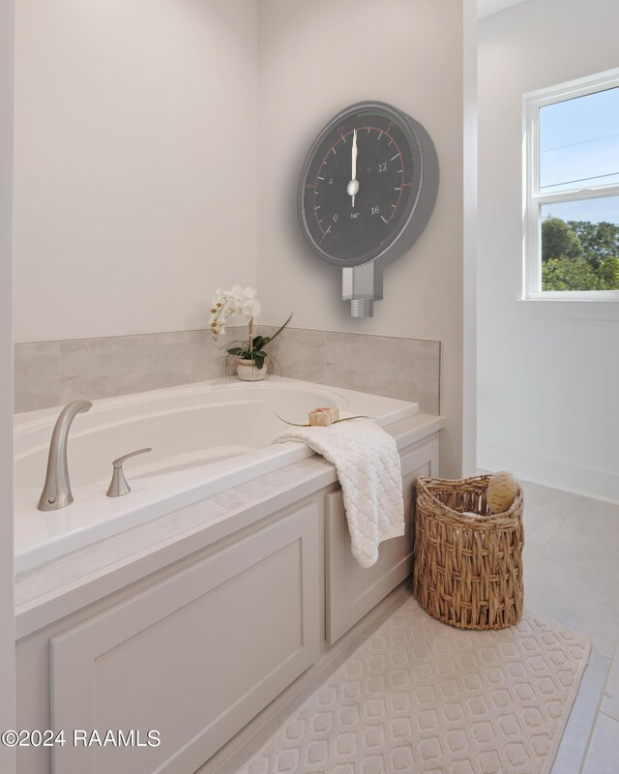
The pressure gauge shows 8 bar
